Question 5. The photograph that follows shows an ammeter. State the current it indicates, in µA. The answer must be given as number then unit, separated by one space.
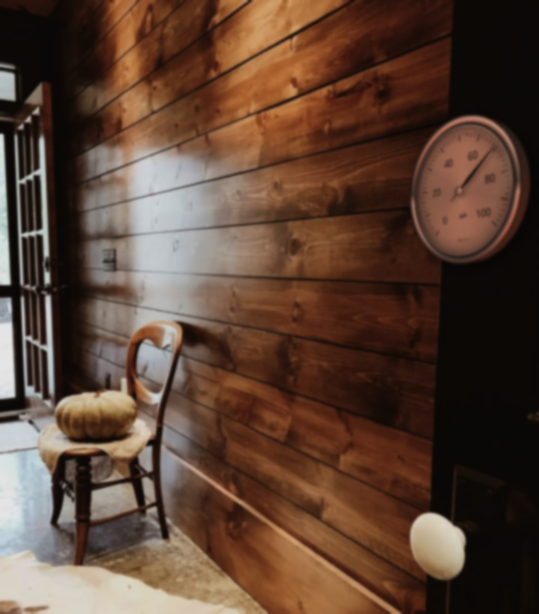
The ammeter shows 70 µA
